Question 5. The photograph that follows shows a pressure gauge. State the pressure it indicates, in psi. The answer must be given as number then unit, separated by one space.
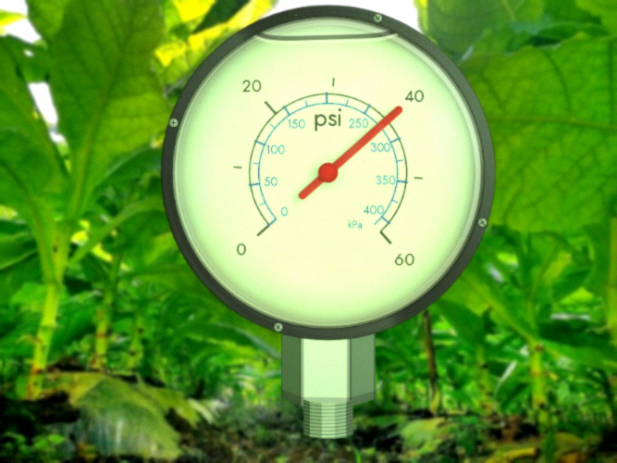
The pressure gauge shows 40 psi
